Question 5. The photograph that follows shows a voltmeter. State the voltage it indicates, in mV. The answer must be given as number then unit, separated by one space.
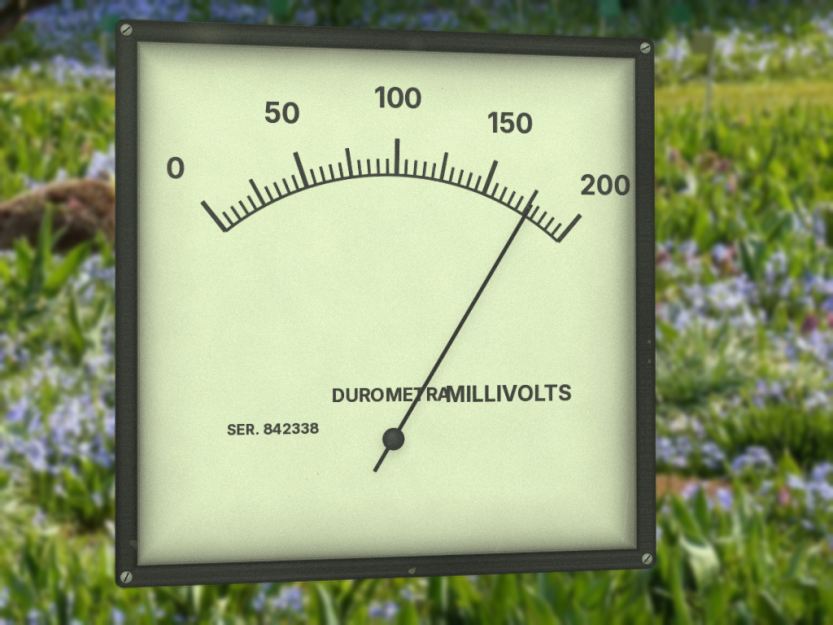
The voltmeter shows 175 mV
